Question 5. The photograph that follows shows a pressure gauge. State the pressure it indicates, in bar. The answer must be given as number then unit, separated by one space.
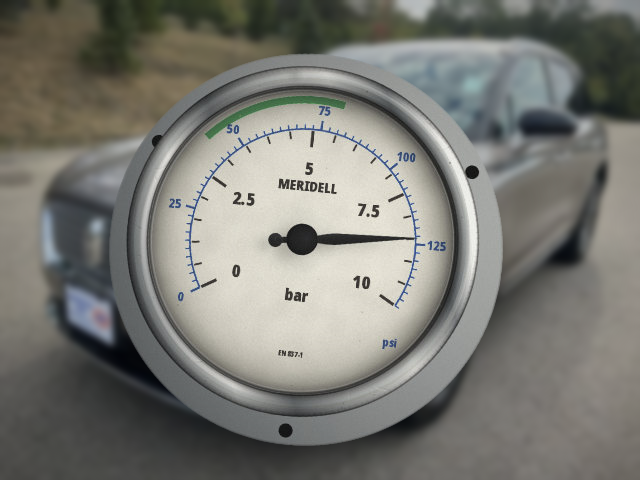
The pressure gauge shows 8.5 bar
